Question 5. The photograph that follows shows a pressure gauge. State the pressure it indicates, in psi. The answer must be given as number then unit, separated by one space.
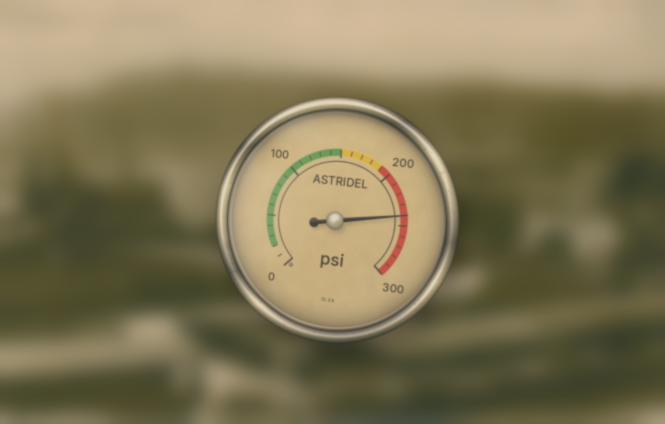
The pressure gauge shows 240 psi
